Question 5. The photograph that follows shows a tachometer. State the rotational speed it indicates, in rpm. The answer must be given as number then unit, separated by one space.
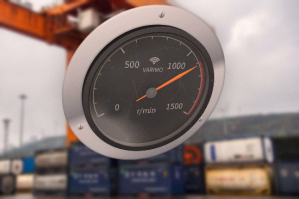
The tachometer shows 1100 rpm
